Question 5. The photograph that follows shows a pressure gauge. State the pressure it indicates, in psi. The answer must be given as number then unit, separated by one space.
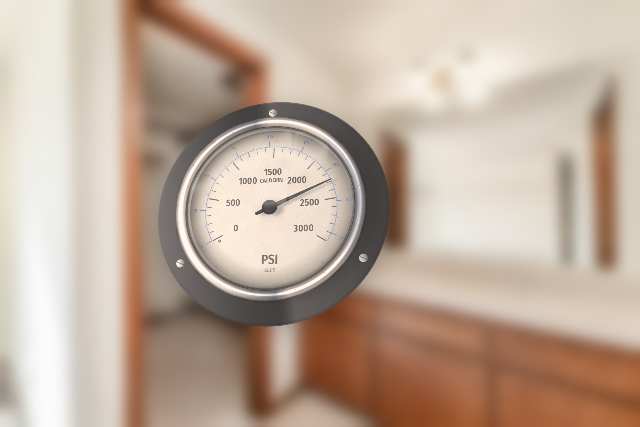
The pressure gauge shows 2300 psi
